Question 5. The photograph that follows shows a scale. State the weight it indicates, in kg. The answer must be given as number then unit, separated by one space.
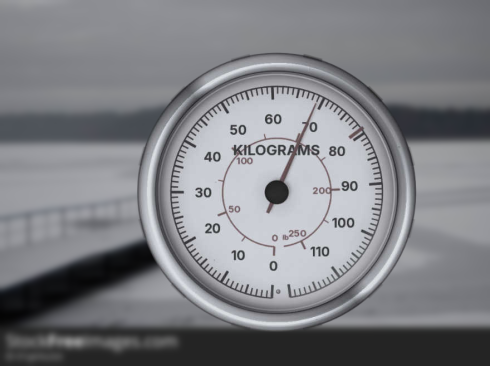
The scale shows 69 kg
